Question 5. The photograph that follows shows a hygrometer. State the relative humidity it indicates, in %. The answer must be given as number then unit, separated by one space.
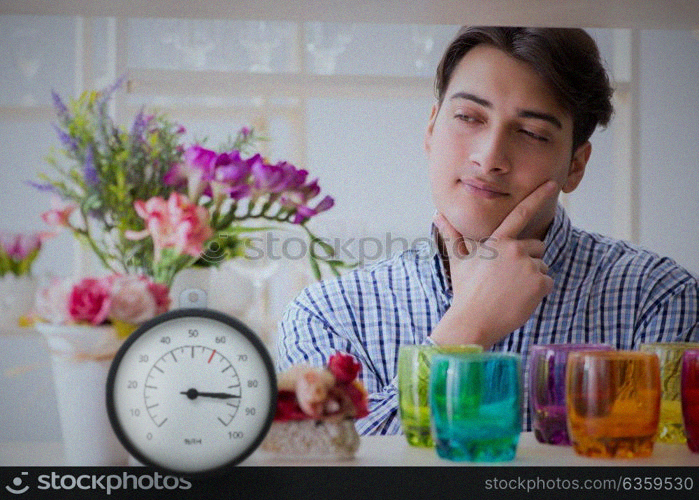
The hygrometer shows 85 %
